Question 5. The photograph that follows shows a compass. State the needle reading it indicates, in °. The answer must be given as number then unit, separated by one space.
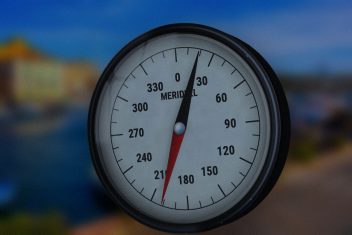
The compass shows 200 °
